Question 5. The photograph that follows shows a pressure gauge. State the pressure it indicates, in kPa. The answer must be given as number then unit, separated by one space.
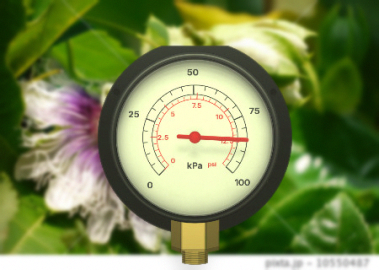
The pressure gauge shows 85 kPa
